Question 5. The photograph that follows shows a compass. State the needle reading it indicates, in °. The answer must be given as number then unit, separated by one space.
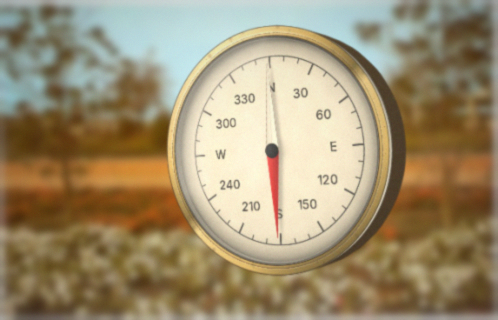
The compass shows 180 °
